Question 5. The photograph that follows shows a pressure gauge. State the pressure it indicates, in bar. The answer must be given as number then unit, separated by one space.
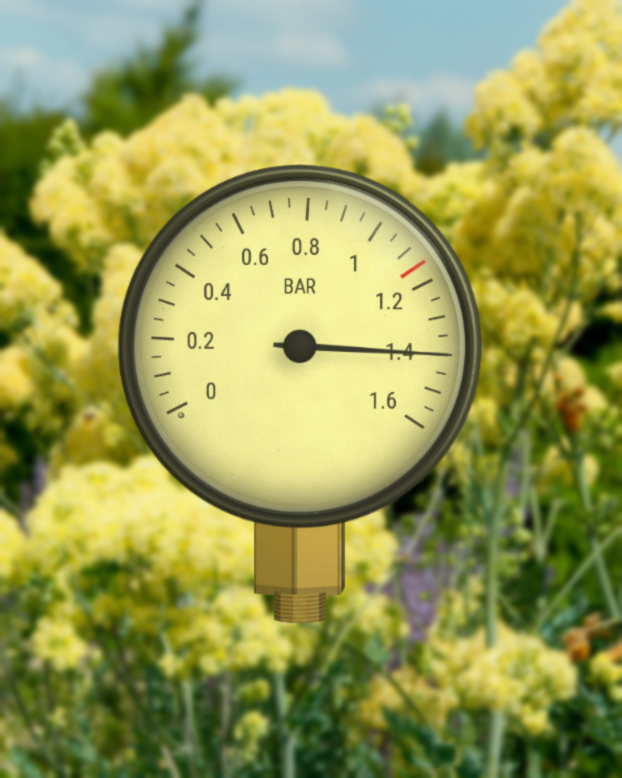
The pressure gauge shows 1.4 bar
